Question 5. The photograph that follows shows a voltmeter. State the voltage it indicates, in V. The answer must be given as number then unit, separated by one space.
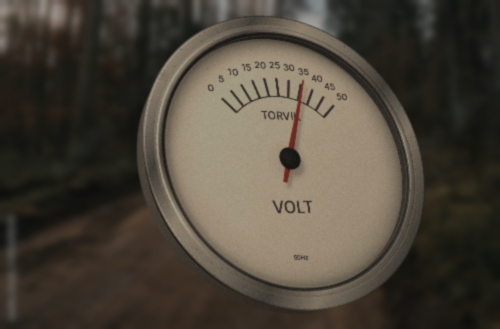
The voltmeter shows 35 V
